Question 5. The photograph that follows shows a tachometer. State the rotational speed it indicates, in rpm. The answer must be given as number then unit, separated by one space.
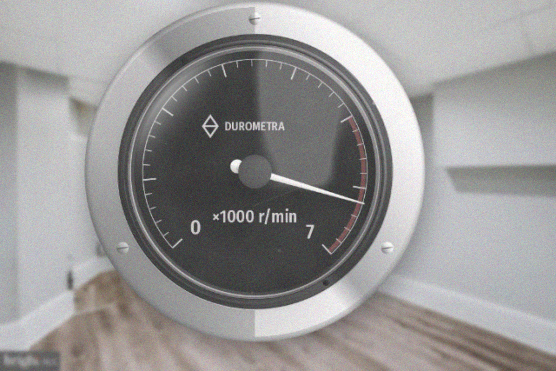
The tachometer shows 6200 rpm
